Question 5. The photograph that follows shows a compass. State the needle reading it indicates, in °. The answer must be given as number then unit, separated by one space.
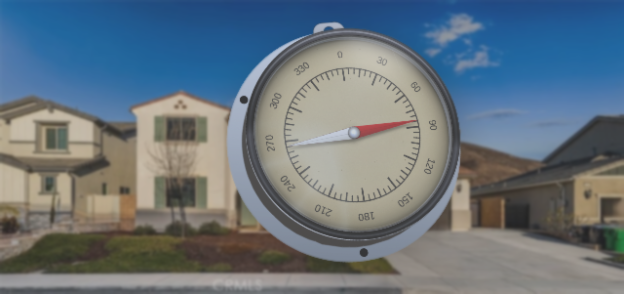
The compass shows 85 °
